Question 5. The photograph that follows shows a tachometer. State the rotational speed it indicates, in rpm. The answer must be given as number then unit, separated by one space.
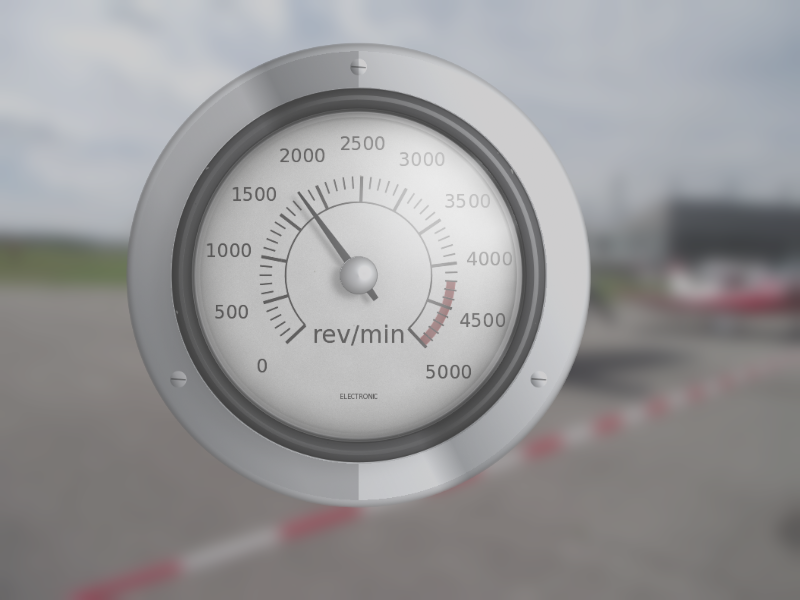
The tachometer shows 1800 rpm
